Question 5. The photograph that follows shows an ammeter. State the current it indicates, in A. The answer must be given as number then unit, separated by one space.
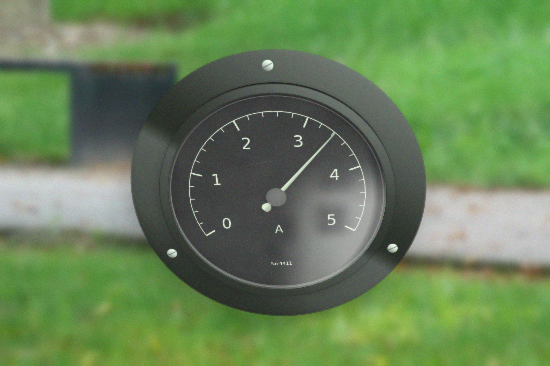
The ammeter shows 3.4 A
